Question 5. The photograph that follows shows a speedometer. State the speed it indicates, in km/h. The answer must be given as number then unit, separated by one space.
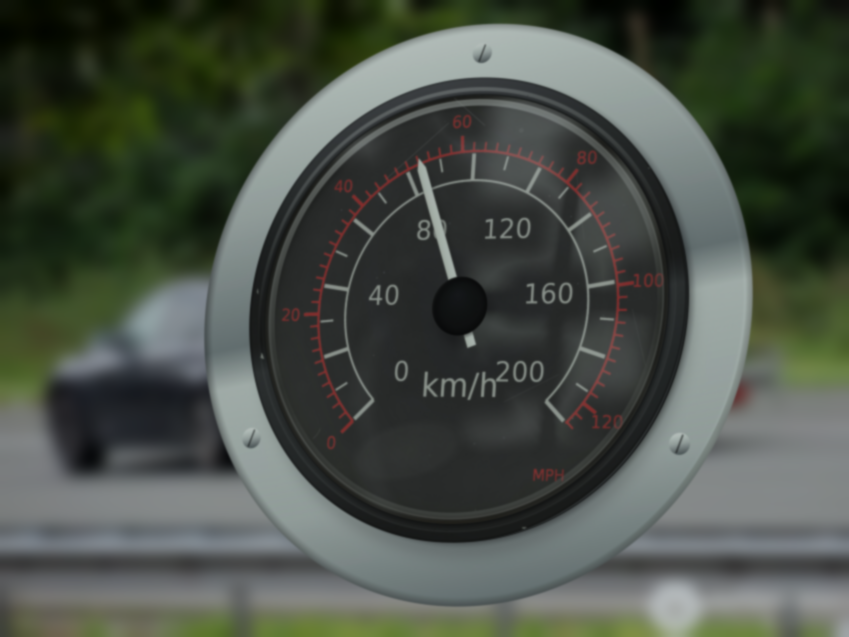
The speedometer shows 85 km/h
